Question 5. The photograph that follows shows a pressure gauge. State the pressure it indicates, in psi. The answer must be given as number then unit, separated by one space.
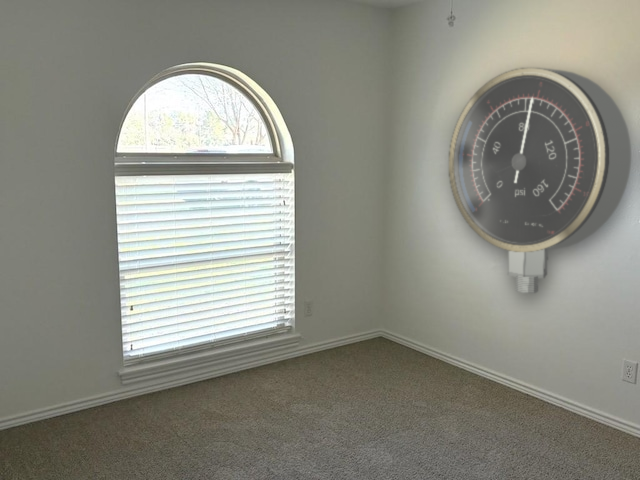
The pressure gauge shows 85 psi
